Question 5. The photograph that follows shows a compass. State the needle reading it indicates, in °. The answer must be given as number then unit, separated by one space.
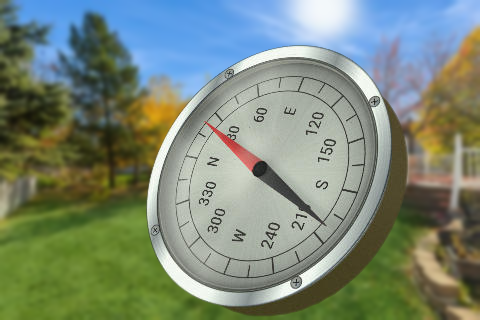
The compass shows 22.5 °
